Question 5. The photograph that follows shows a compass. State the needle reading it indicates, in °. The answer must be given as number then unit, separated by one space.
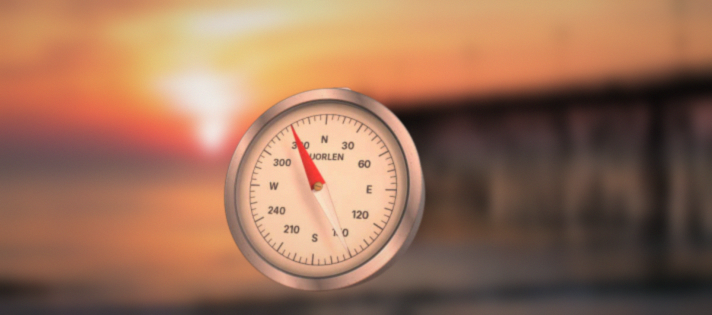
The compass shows 330 °
